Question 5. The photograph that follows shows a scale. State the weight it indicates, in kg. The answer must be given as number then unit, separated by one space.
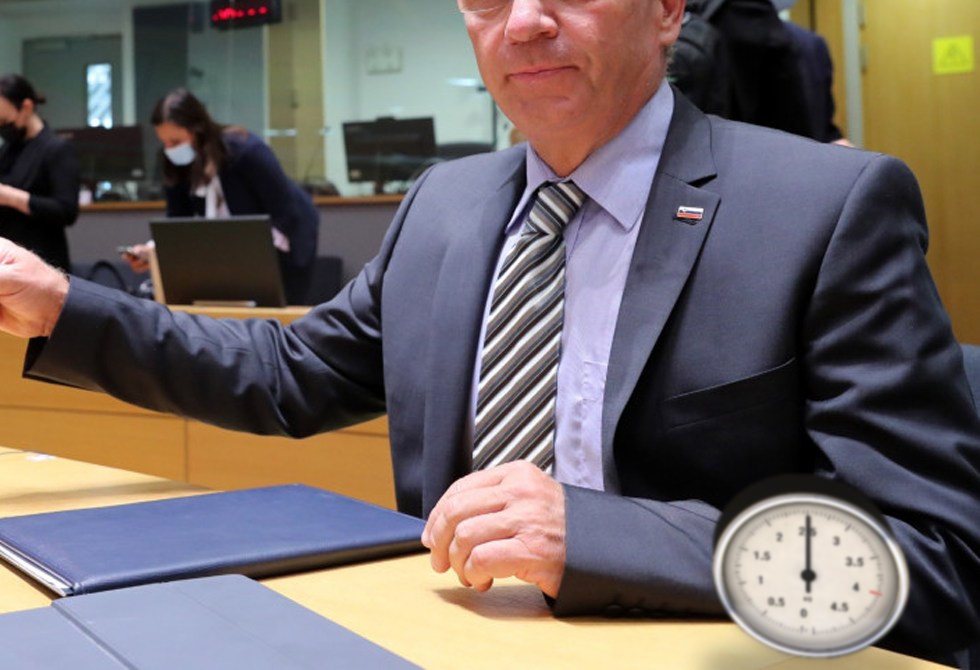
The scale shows 2.5 kg
